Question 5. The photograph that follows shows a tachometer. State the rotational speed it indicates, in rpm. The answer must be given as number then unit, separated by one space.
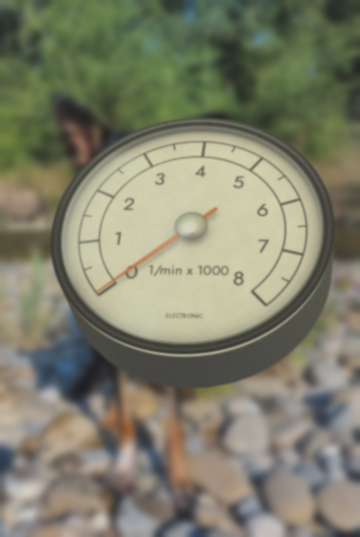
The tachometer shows 0 rpm
